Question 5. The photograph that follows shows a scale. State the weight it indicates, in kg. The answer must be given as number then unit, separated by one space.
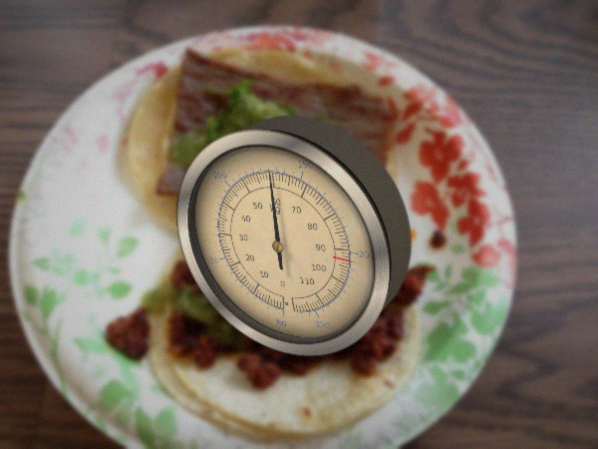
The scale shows 60 kg
